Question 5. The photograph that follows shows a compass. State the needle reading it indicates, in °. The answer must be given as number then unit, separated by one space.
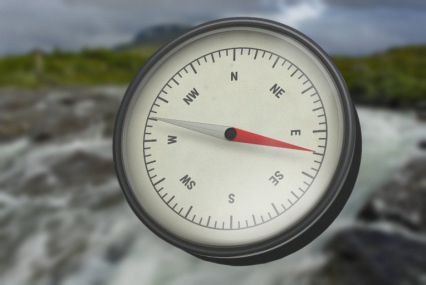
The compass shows 105 °
